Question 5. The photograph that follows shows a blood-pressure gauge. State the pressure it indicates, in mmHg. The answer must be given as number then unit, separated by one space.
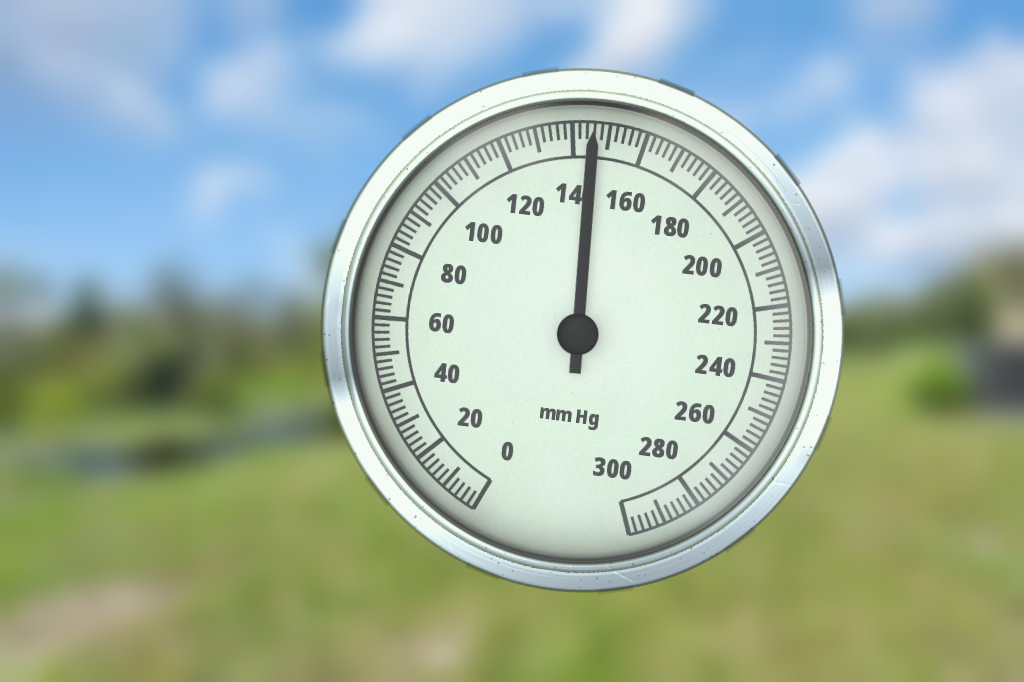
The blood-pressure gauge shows 146 mmHg
